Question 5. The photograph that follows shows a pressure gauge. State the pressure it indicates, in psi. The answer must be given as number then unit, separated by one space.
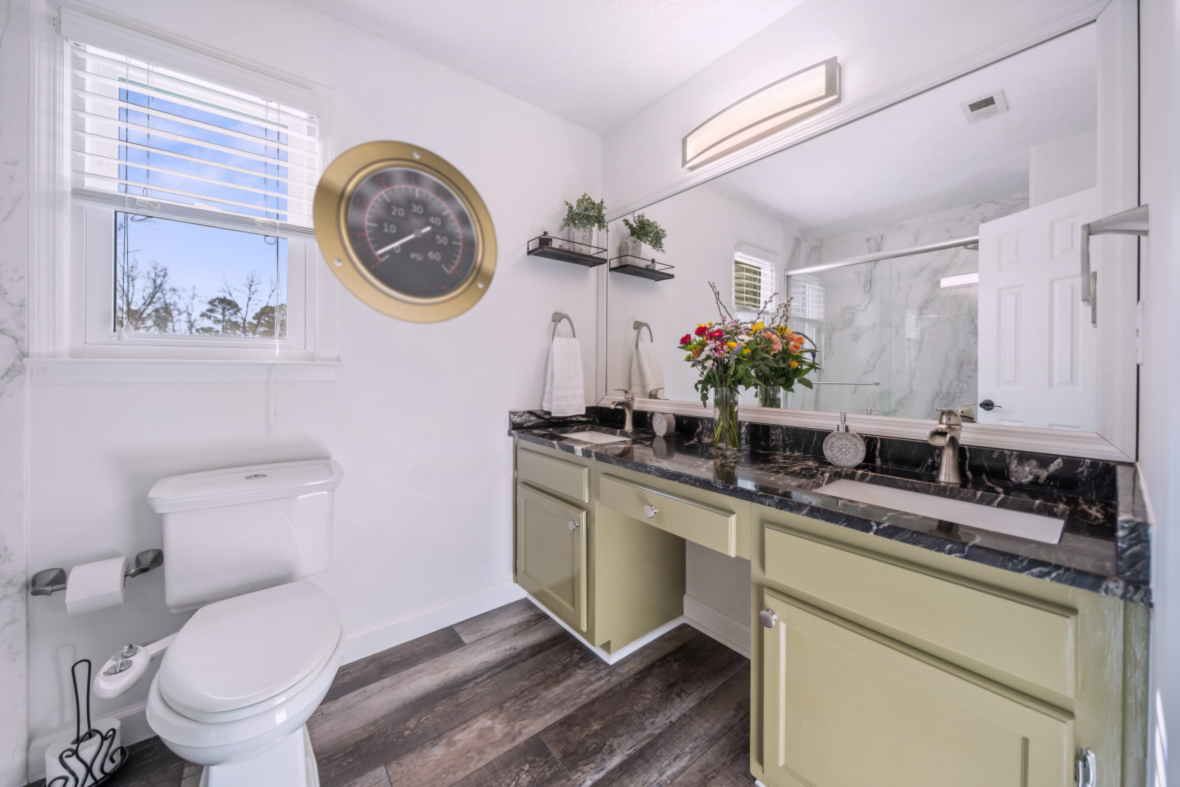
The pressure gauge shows 2 psi
